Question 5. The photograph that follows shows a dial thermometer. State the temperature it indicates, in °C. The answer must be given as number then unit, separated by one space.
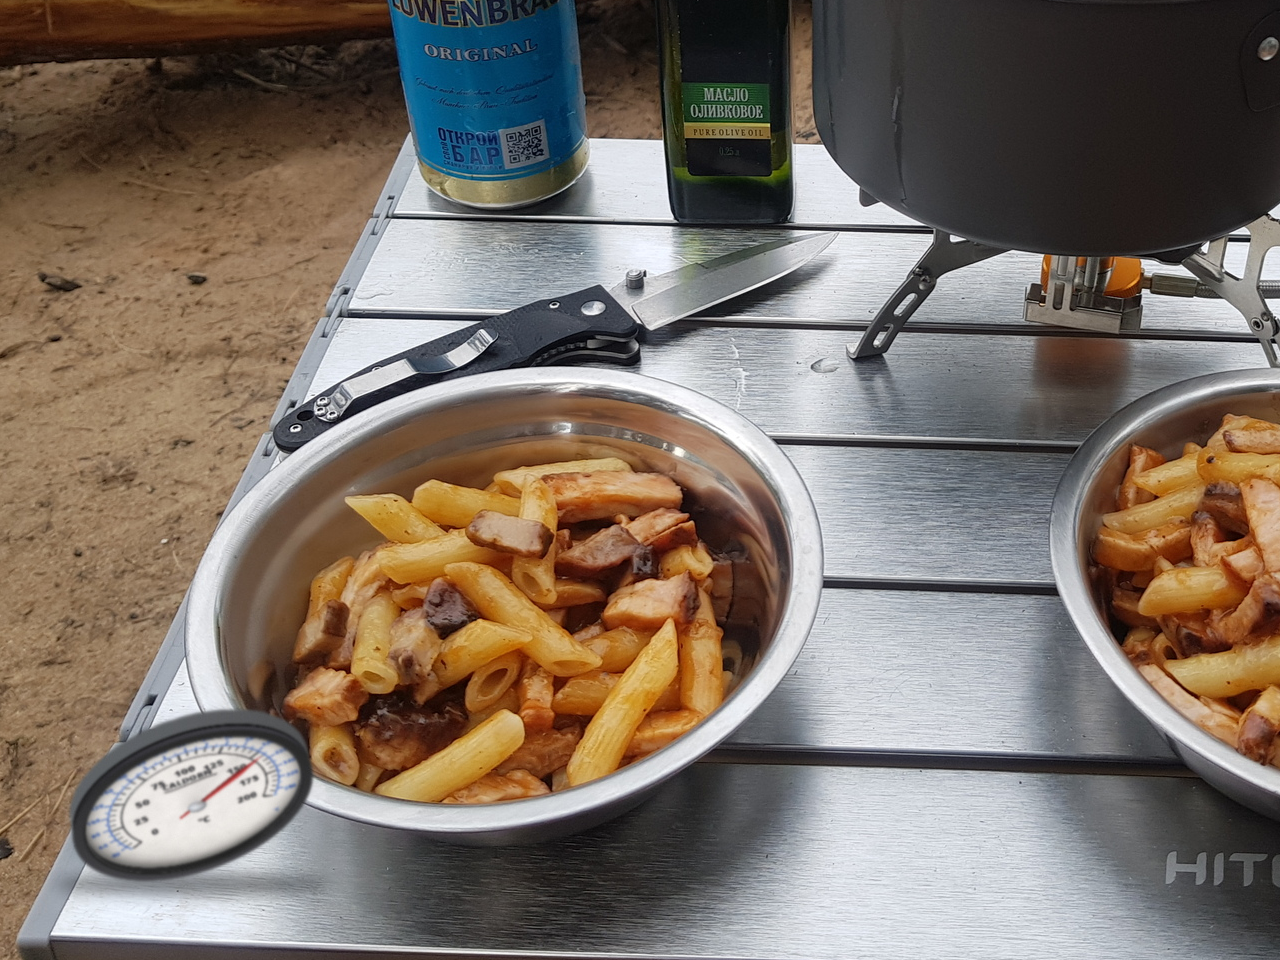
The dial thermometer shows 150 °C
